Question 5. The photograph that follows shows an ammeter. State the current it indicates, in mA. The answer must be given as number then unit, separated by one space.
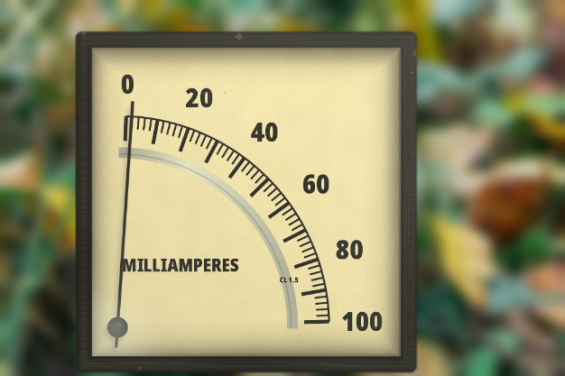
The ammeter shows 2 mA
